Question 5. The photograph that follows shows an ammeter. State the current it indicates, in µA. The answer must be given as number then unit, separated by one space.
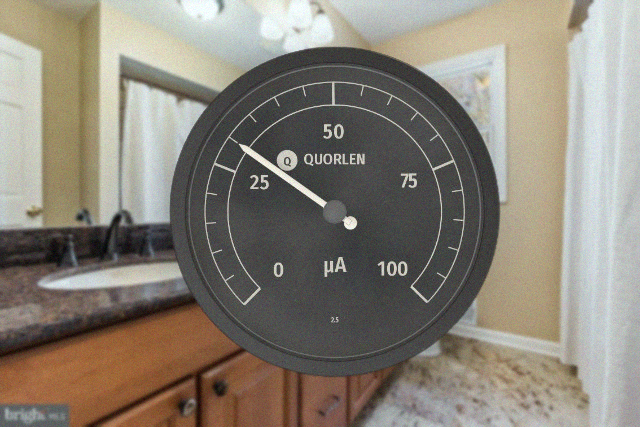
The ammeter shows 30 µA
